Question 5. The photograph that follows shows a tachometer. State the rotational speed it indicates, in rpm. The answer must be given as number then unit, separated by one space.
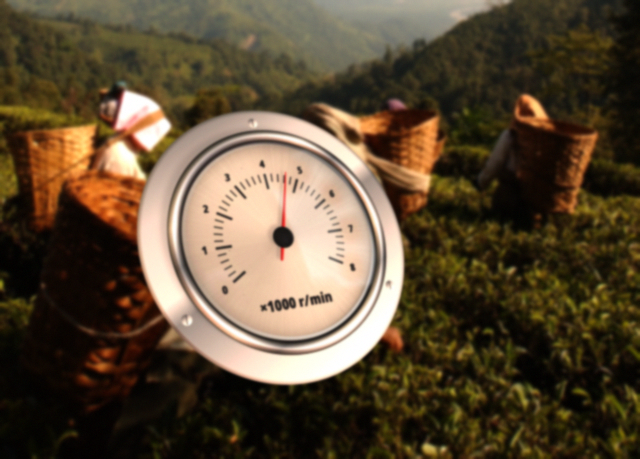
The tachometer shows 4600 rpm
